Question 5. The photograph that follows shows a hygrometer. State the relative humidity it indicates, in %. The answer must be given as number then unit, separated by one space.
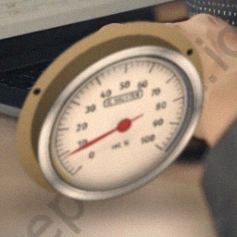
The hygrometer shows 10 %
